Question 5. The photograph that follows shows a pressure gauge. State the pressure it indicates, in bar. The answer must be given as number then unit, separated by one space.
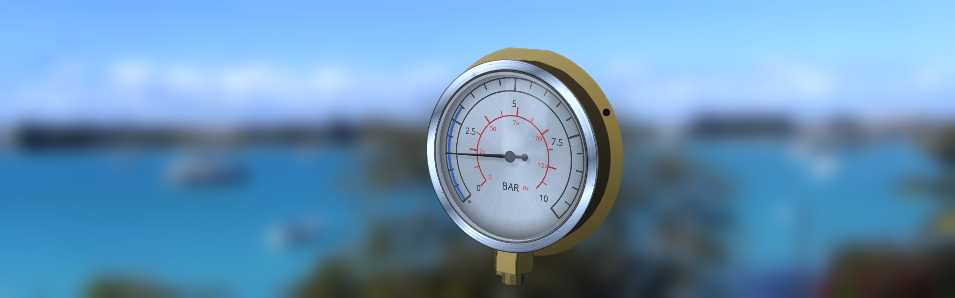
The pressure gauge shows 1.5 bar
